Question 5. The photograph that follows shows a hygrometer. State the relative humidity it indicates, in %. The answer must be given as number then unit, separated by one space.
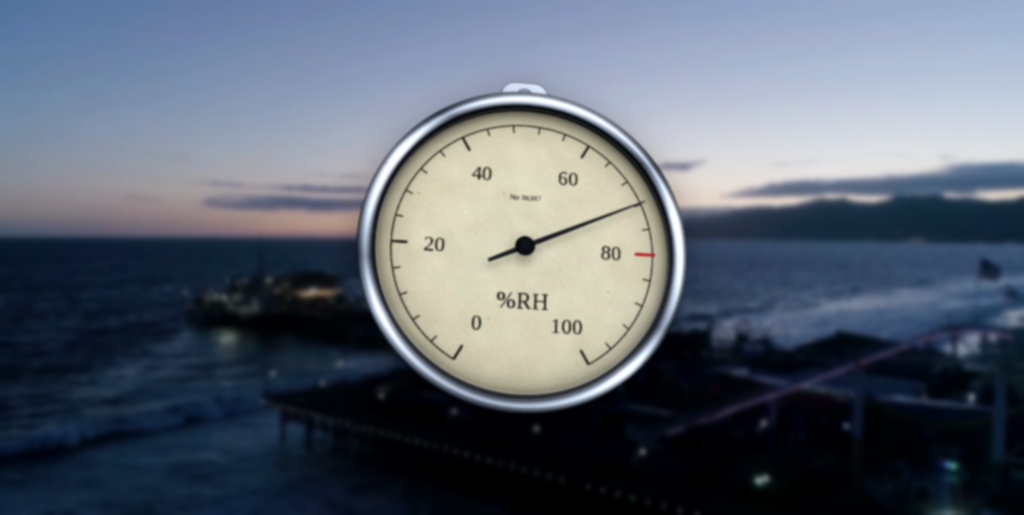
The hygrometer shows 72 %
